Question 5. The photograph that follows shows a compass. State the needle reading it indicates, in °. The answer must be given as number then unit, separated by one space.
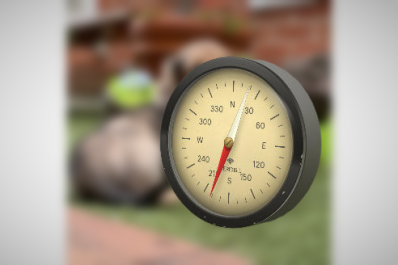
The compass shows 200 °
